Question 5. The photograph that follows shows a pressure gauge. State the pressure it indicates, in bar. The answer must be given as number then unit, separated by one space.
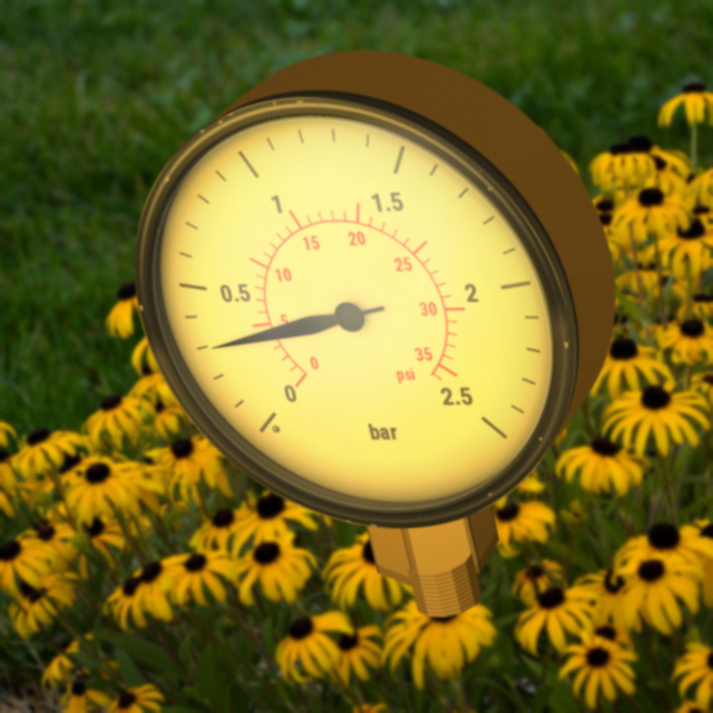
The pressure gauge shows 0.3 bar
